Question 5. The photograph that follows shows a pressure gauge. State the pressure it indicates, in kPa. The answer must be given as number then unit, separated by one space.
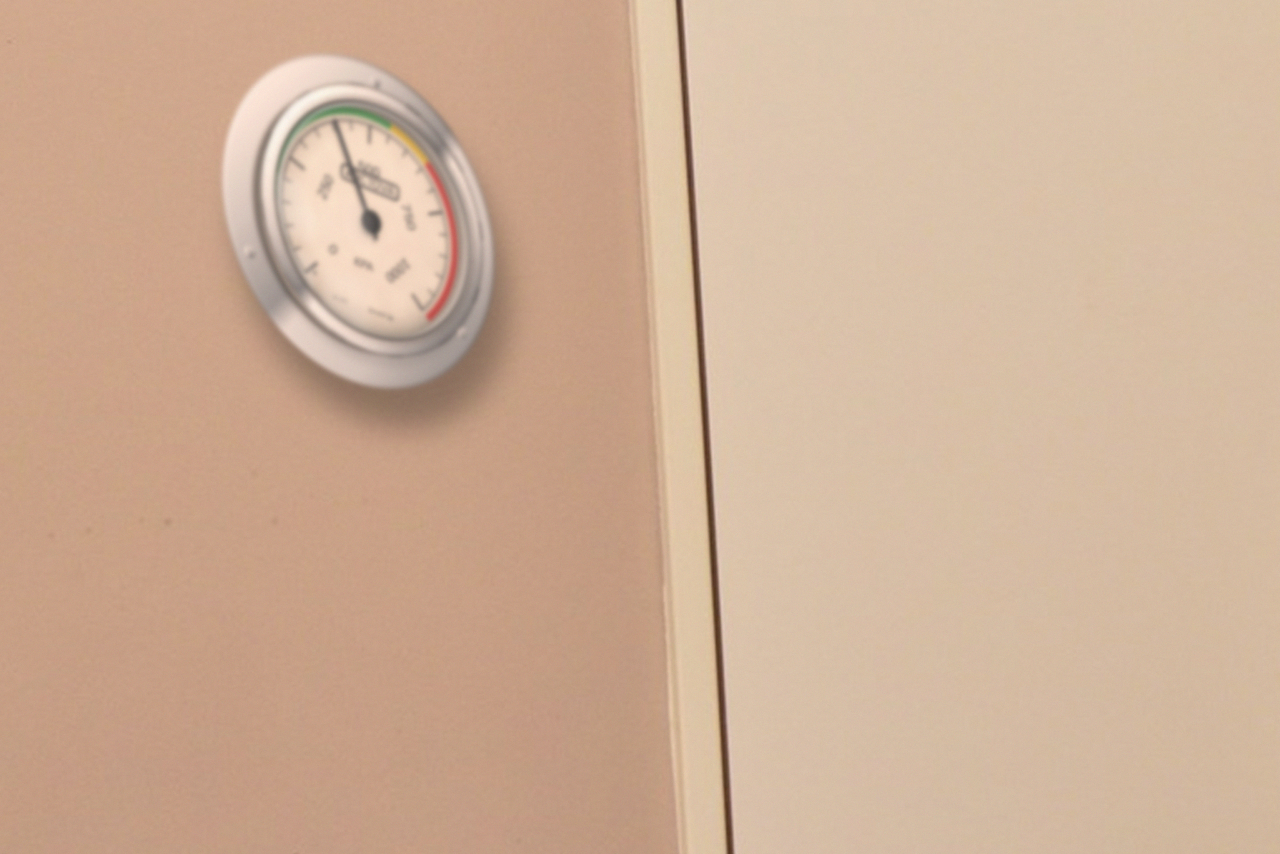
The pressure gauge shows 400 kPa
